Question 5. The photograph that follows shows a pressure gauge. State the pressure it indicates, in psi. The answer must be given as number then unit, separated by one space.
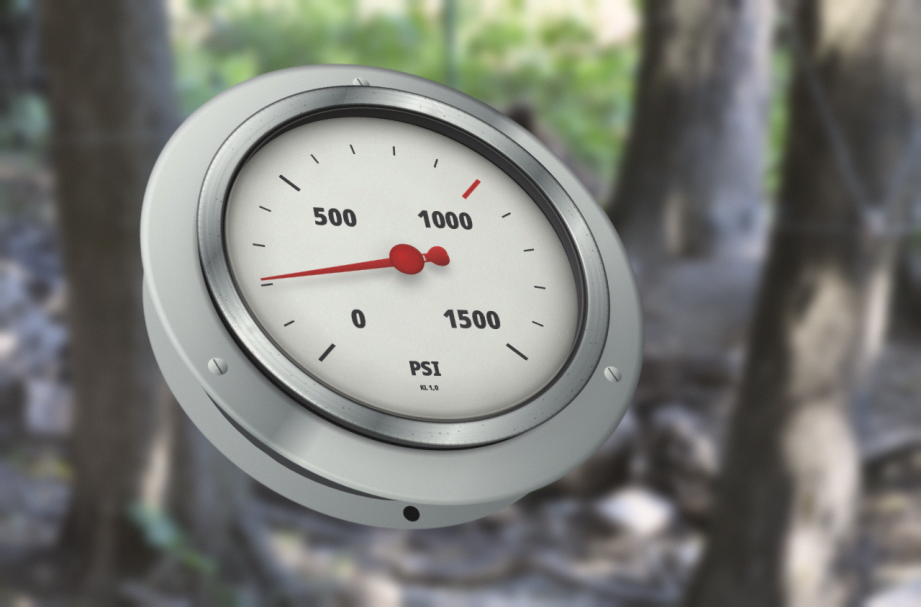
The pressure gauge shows 200 psi
